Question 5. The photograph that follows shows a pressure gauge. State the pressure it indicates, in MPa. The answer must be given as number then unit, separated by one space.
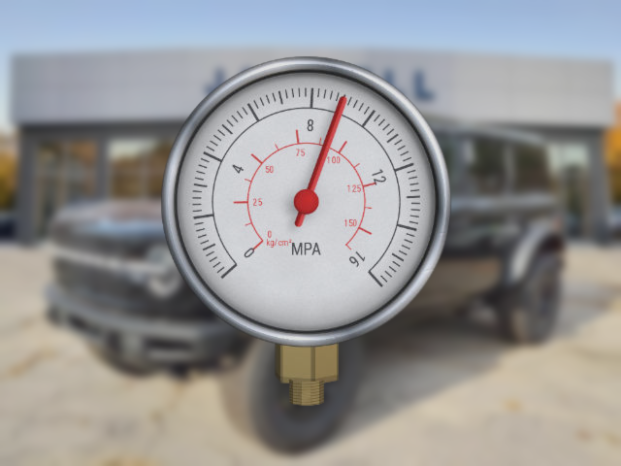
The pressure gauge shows 9 MPa
